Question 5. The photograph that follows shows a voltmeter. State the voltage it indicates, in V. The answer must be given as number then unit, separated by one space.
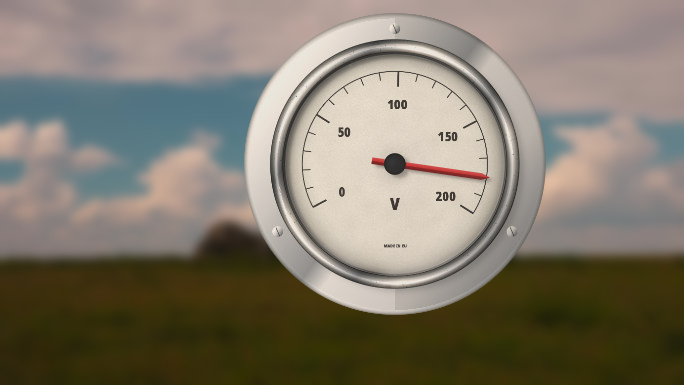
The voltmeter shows 180 V
